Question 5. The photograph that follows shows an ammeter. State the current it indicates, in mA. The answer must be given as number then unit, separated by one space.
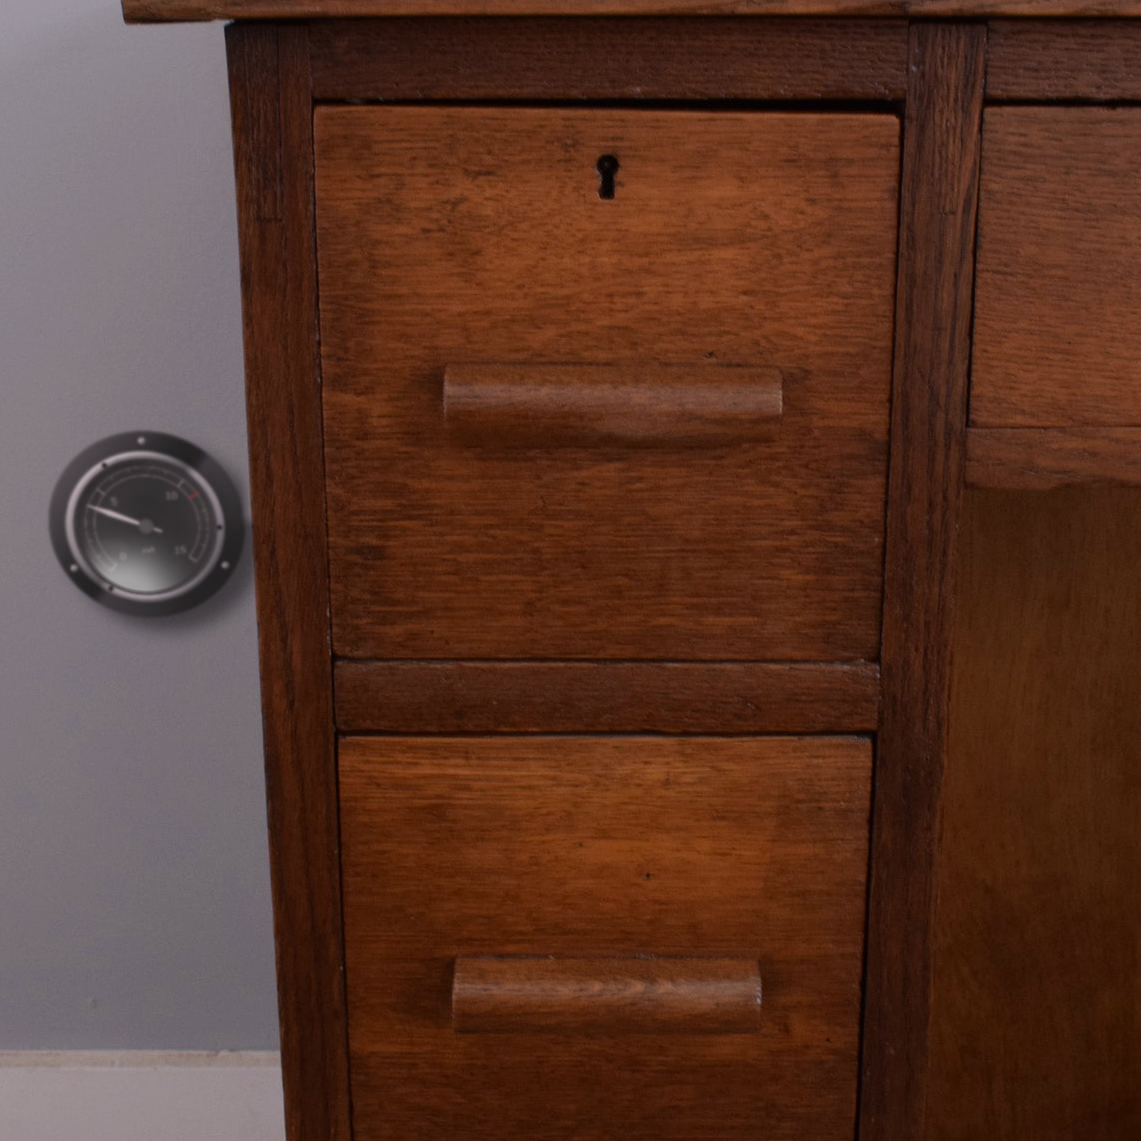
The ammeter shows 4 mA
